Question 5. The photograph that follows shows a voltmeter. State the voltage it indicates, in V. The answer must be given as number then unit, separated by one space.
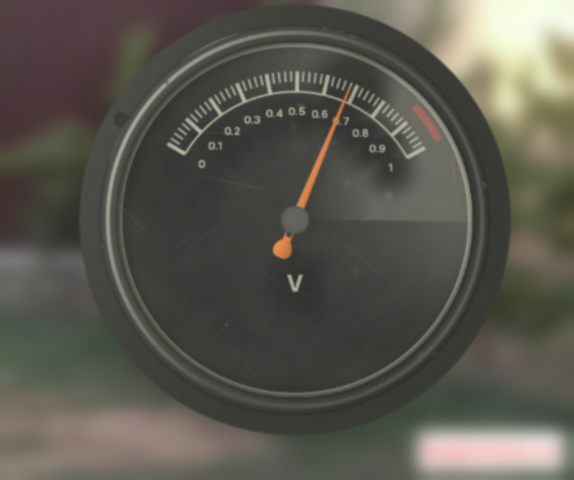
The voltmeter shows 0.68 V
